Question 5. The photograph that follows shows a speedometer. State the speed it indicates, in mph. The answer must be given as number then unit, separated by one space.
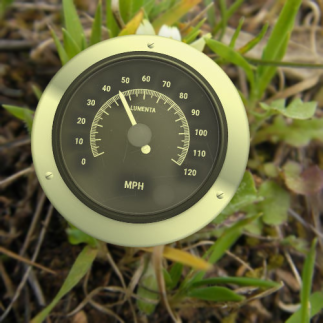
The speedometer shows 45 mph
